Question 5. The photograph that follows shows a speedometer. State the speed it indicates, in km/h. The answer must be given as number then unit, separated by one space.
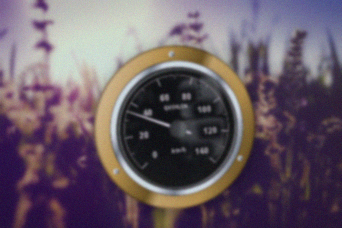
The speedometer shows 35 km/h
